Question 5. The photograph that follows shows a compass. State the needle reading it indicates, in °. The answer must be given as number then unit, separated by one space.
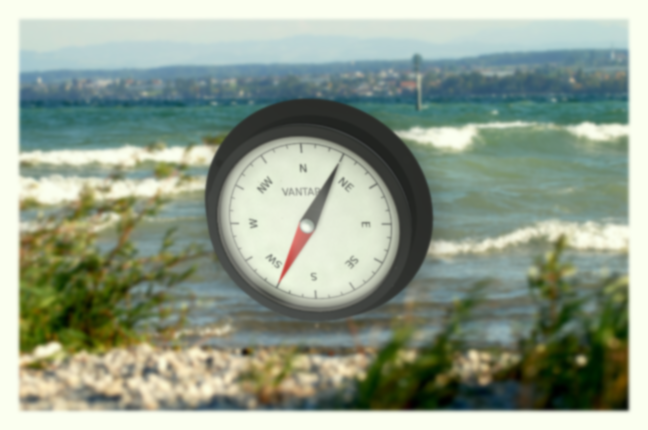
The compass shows 210 °
